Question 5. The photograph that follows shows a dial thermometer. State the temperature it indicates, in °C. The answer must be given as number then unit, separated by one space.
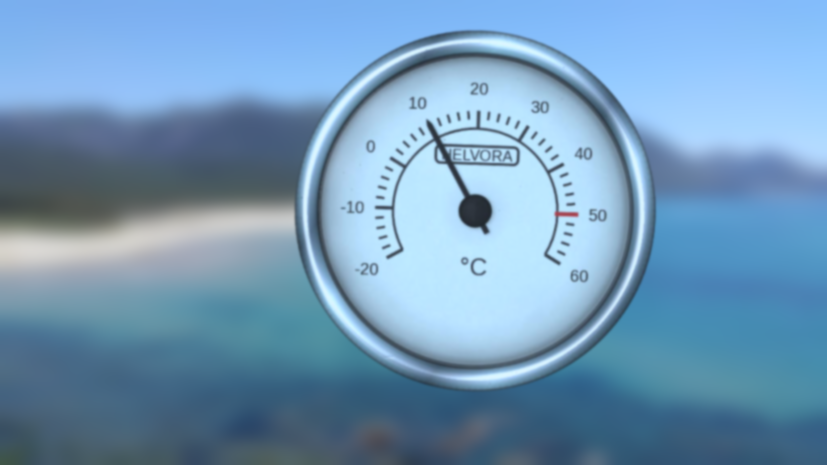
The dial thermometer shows 10 °C
